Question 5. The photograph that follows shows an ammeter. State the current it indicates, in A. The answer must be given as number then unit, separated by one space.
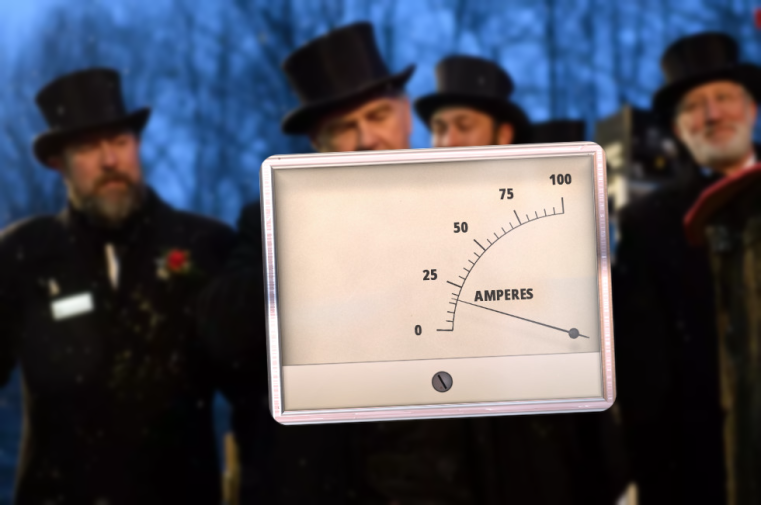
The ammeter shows 17.5 A
